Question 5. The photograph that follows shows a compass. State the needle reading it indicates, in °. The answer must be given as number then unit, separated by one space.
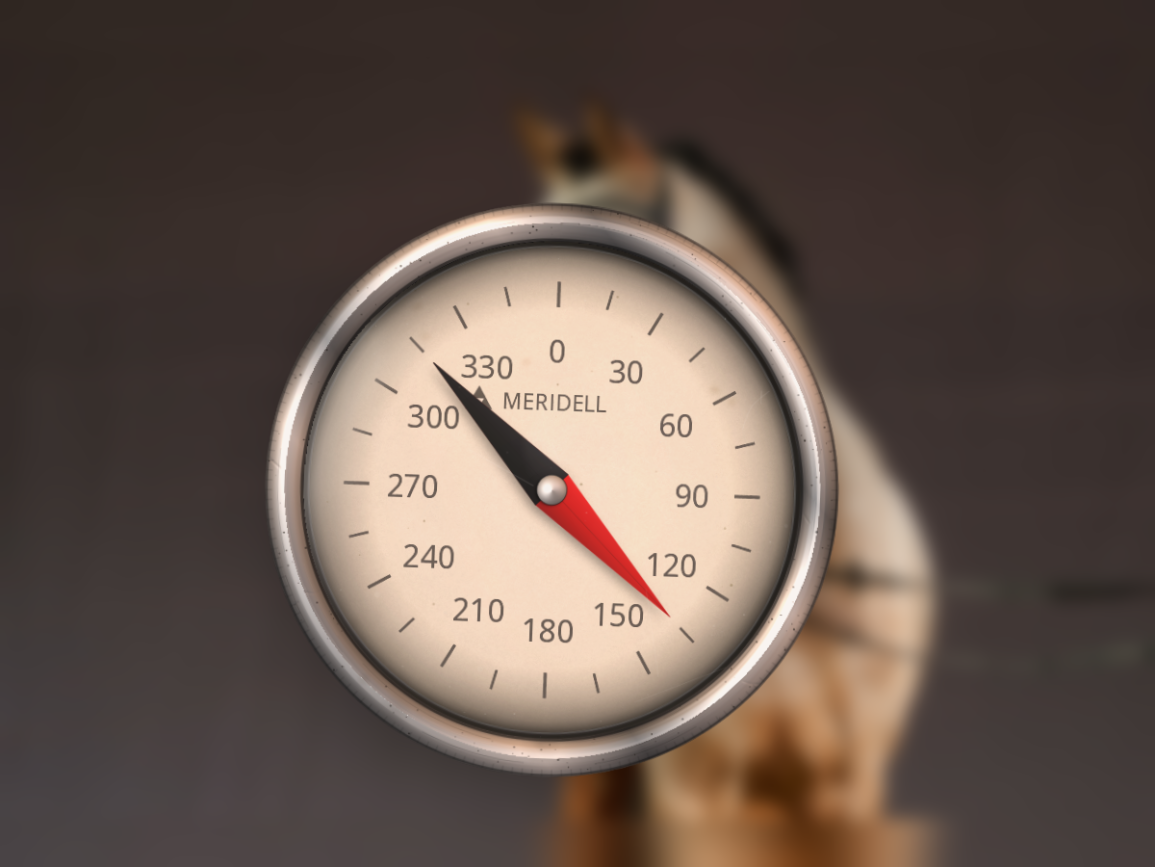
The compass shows 135 °
